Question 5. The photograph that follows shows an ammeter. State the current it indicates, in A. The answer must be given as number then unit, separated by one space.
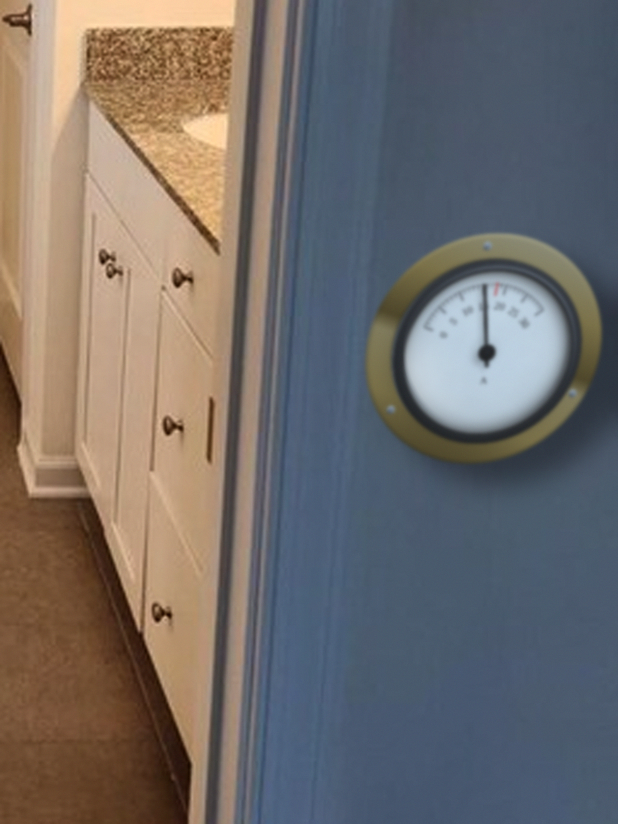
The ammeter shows 15 A
